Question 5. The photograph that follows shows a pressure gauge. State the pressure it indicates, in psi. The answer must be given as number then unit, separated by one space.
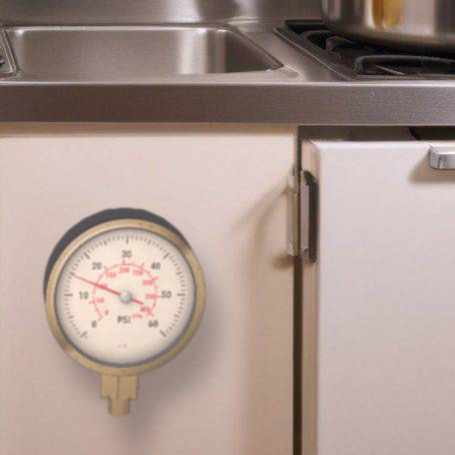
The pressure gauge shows 15 psi
